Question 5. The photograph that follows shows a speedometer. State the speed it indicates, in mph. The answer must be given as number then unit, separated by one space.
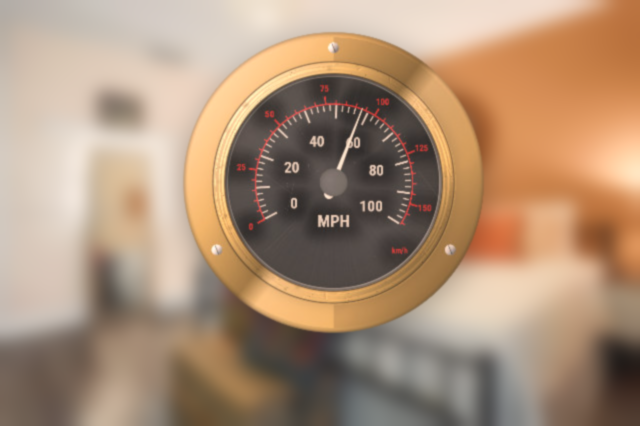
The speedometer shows 58 mph
